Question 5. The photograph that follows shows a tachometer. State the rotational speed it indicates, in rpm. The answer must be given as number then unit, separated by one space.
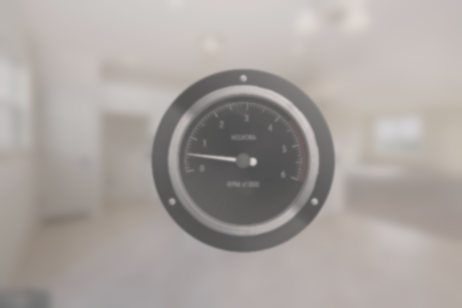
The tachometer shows 500 rpm
